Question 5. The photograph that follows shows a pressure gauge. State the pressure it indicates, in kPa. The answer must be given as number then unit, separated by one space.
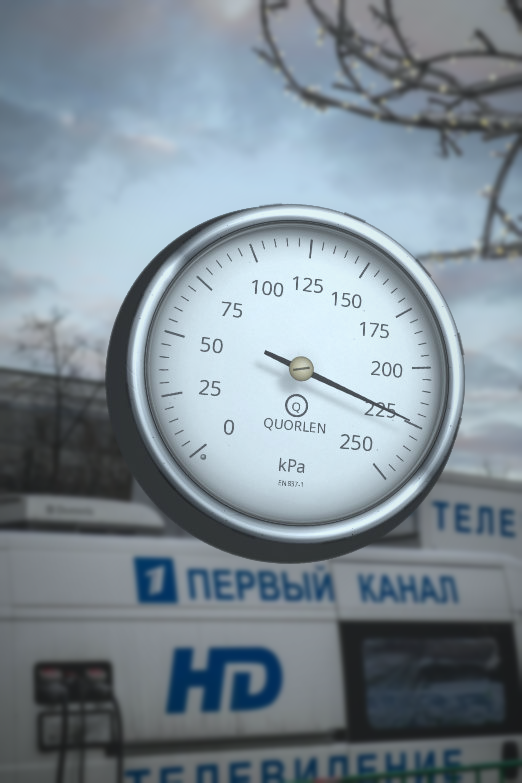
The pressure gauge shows 225 kPa
